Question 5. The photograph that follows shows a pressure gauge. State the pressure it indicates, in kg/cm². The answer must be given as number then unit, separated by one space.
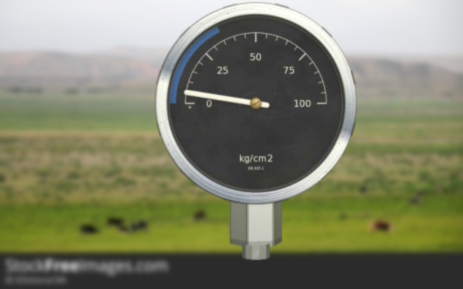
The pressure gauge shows 5 kg/cm²
